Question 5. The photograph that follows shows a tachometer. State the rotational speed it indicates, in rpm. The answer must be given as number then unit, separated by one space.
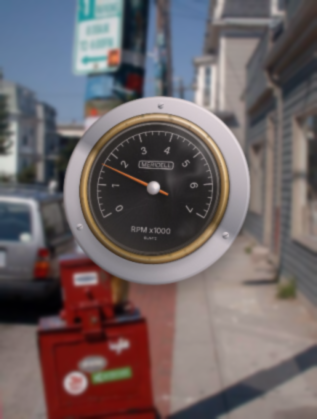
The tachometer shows 1600 rpm
